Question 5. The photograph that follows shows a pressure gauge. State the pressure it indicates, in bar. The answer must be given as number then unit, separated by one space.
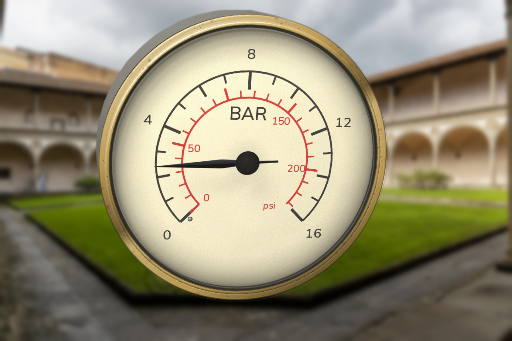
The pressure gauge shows 2.5 bar
